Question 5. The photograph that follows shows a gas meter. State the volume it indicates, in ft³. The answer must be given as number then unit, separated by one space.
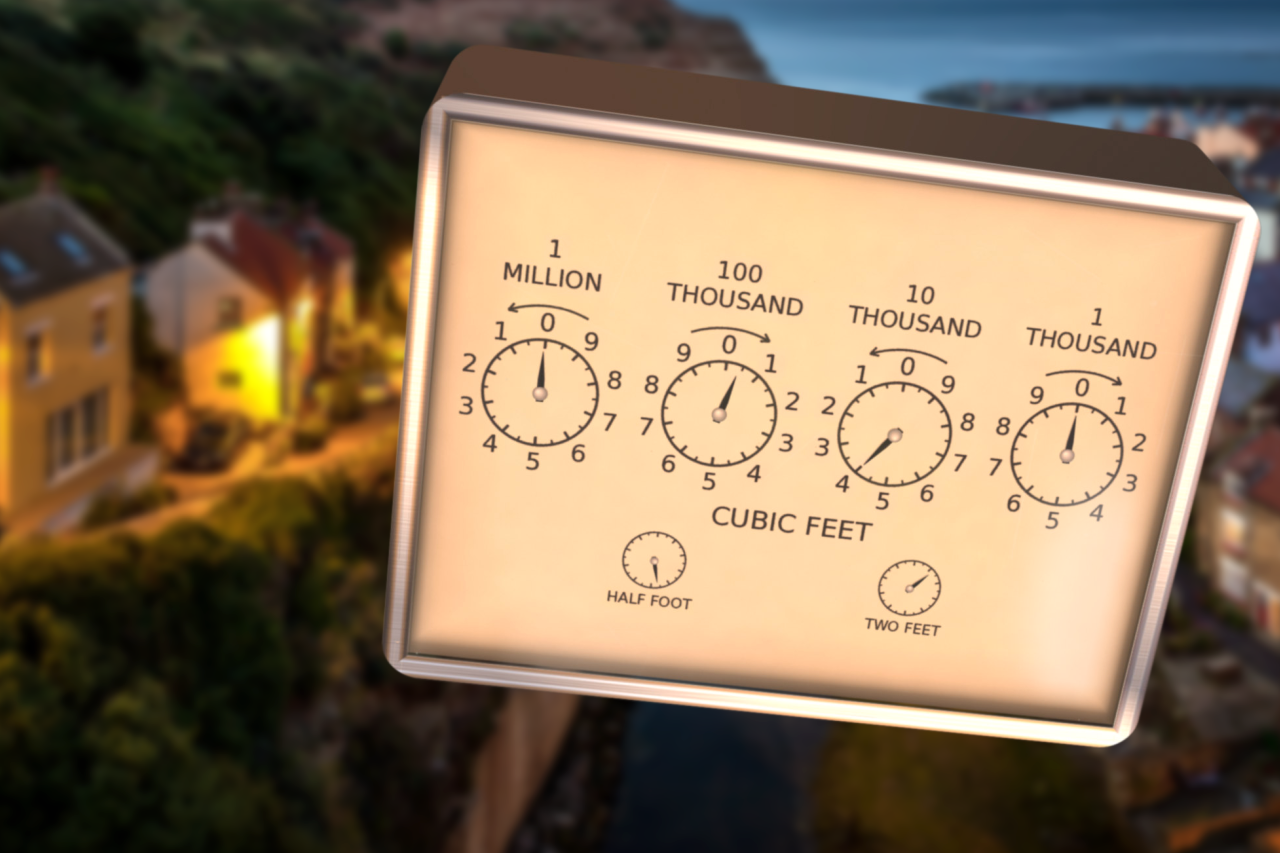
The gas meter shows 4000 ft³
